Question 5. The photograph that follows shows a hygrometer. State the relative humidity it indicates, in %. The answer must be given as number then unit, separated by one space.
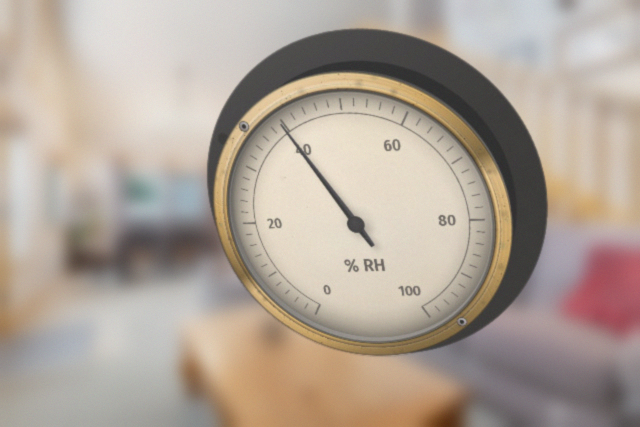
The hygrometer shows 40 %
